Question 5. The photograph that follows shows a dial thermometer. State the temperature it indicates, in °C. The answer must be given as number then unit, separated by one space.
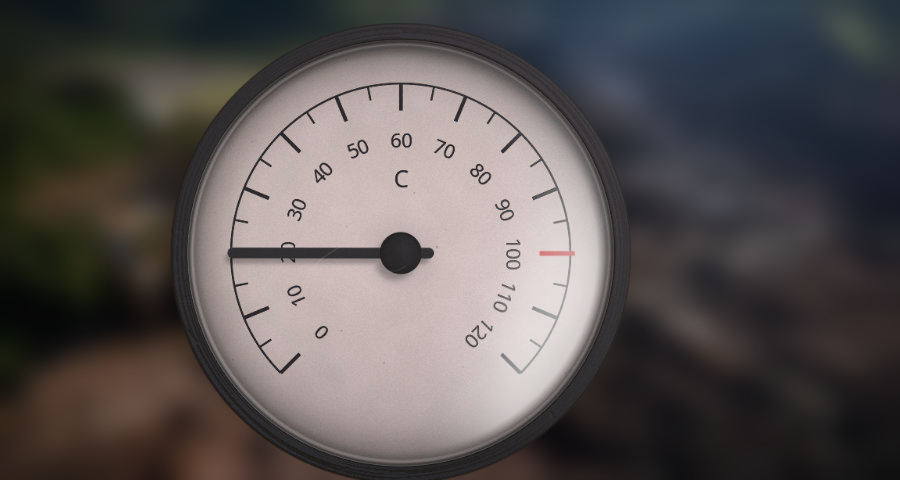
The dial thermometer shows 20 °C
